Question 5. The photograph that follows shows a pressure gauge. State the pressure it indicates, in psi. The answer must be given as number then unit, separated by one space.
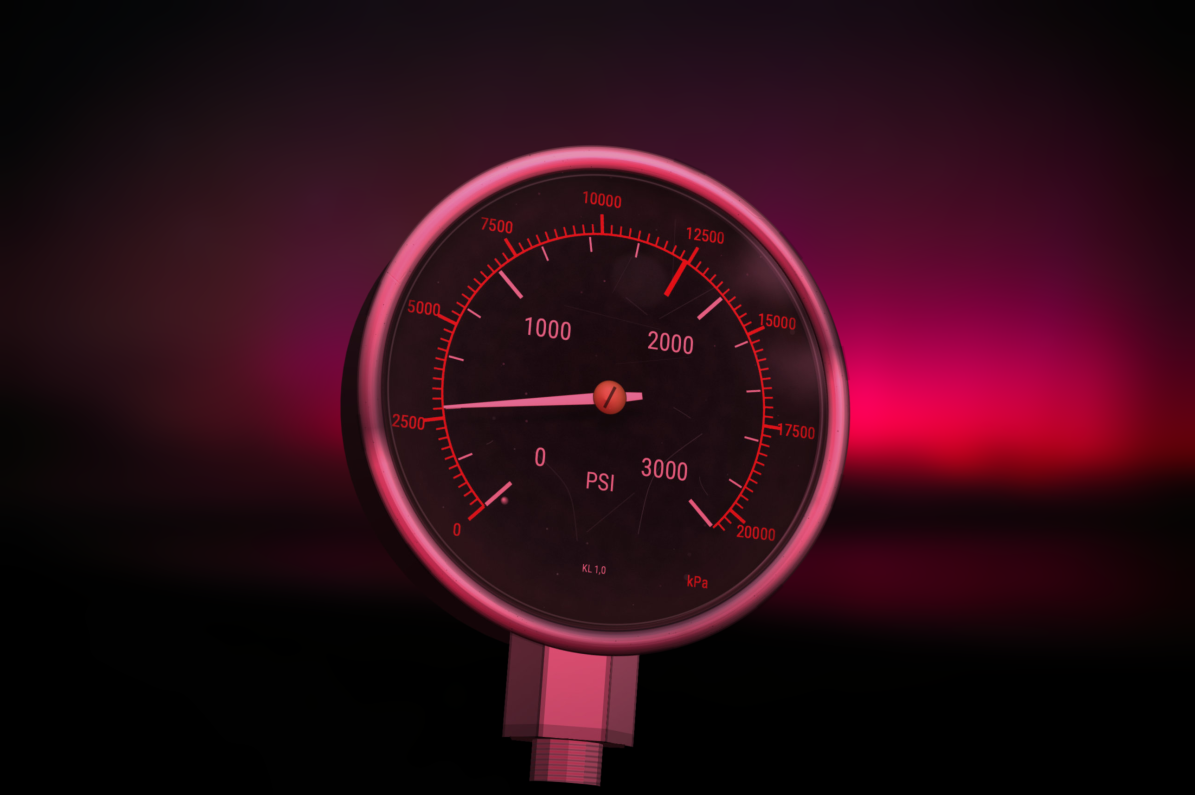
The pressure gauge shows 400 psi
